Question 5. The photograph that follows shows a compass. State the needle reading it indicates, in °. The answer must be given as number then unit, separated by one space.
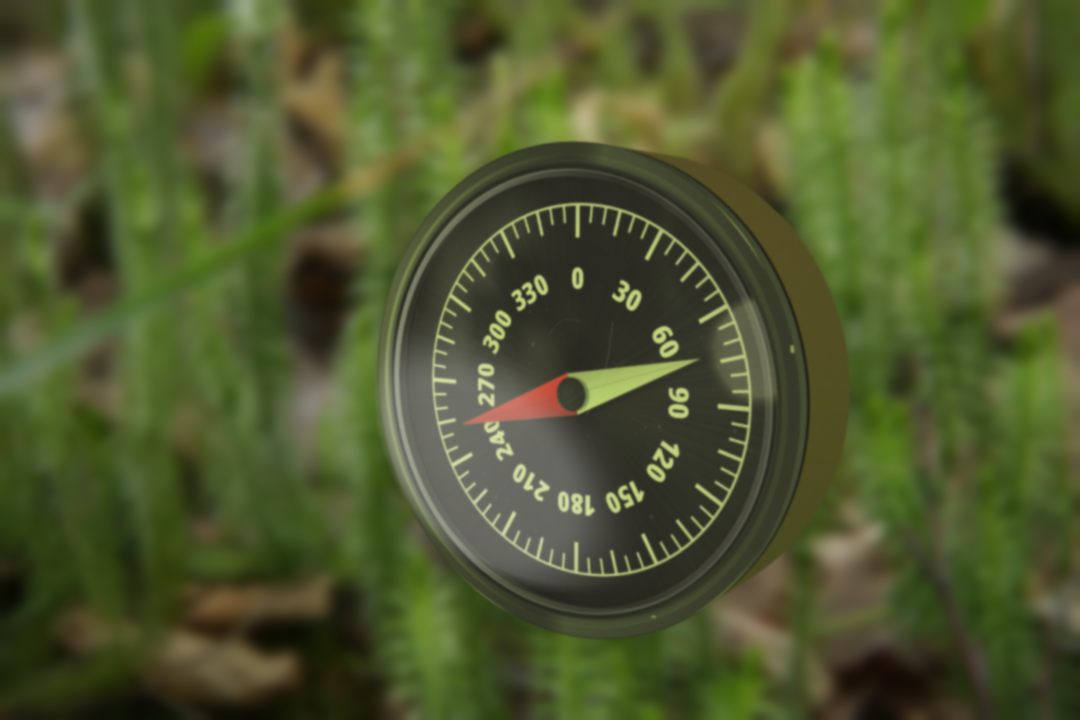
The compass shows 252.5 °
